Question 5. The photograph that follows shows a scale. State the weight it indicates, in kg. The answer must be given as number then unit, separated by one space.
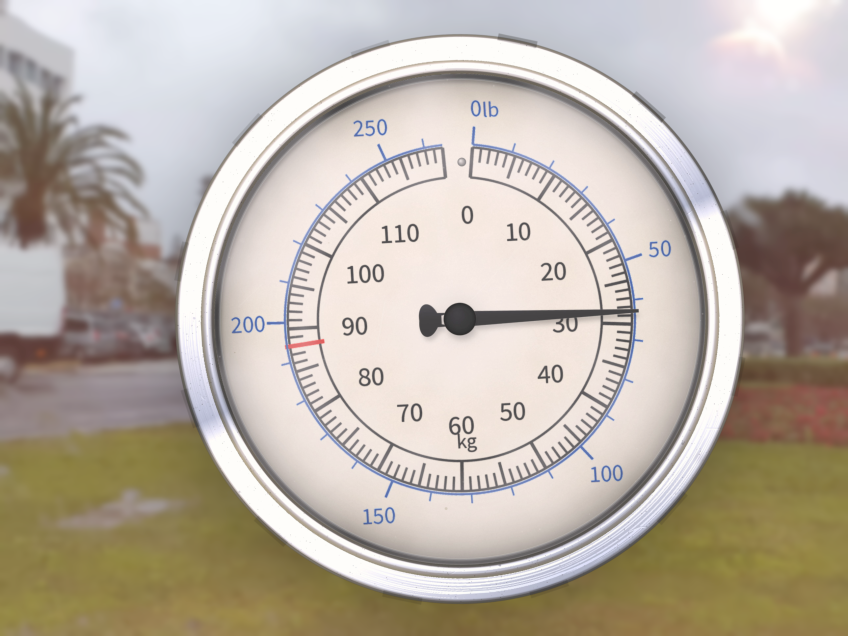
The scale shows 28.5 kg
